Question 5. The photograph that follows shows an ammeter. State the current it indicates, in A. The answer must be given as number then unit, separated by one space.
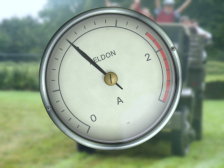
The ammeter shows 1 A
